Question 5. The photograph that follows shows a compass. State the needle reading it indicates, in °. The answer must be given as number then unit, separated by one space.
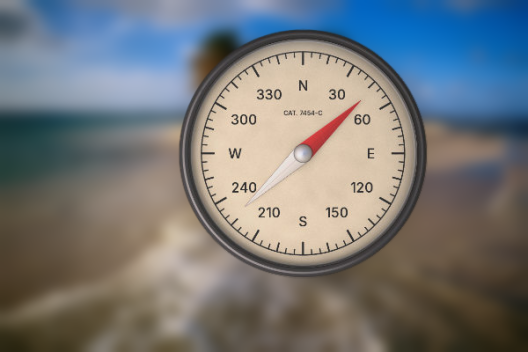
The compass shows 47.5 °
